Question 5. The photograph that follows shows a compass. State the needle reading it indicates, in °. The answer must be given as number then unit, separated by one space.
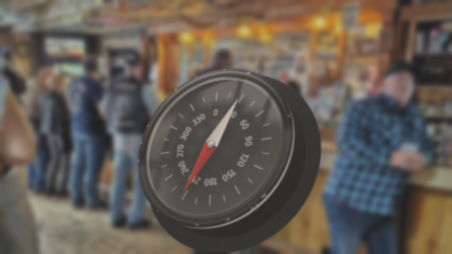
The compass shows 210 °
